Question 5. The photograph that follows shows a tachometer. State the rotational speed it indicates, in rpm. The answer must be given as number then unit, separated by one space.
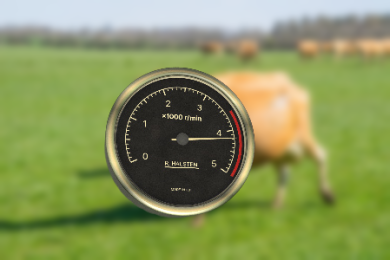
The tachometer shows 4200 rpm
